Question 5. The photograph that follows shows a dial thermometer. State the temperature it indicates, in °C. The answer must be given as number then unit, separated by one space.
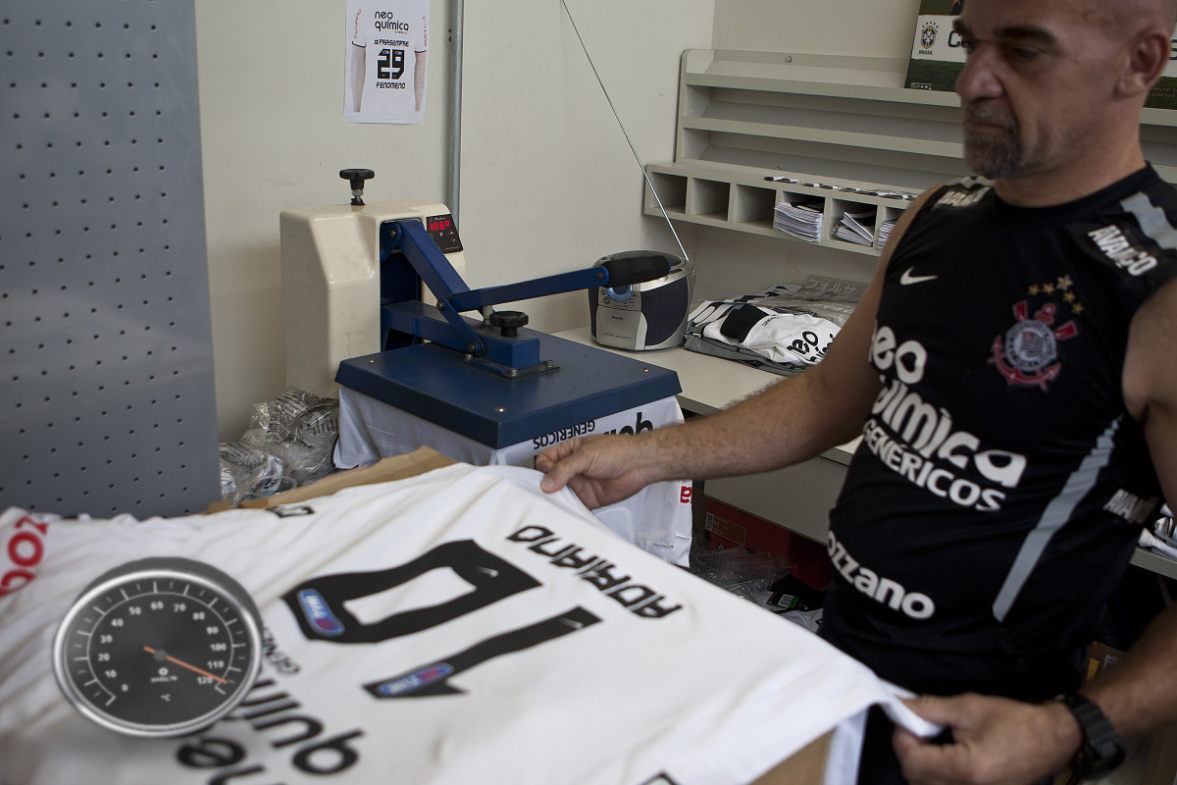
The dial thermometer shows 115 °C
